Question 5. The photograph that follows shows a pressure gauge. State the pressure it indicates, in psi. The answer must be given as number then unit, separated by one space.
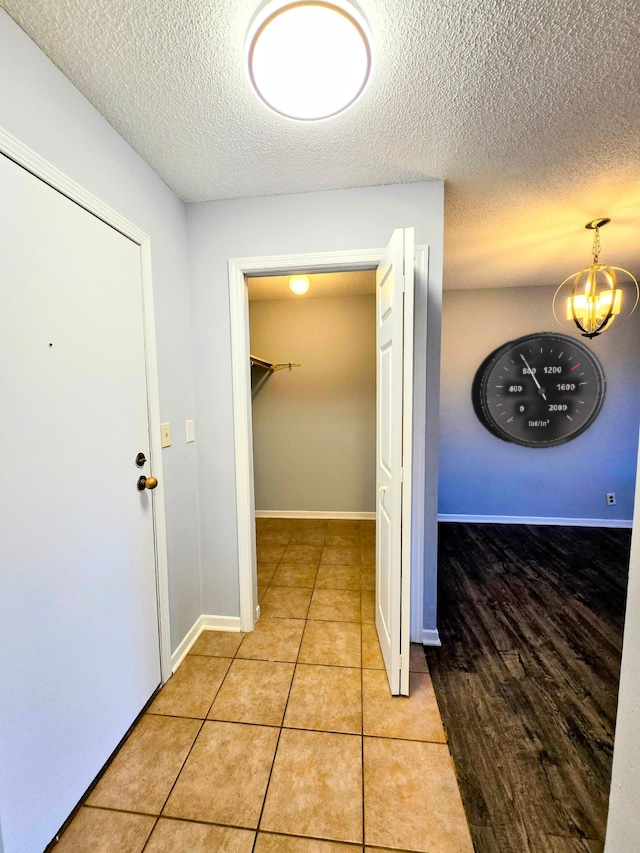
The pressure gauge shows 800 psi
